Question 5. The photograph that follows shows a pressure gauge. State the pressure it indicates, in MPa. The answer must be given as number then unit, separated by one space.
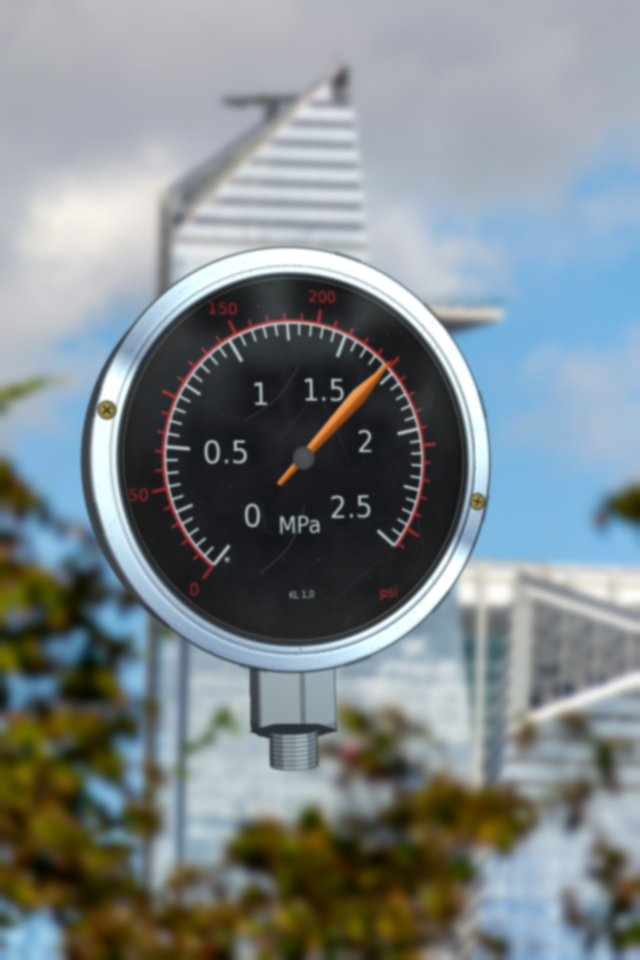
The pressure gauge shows 1.7 MPa
